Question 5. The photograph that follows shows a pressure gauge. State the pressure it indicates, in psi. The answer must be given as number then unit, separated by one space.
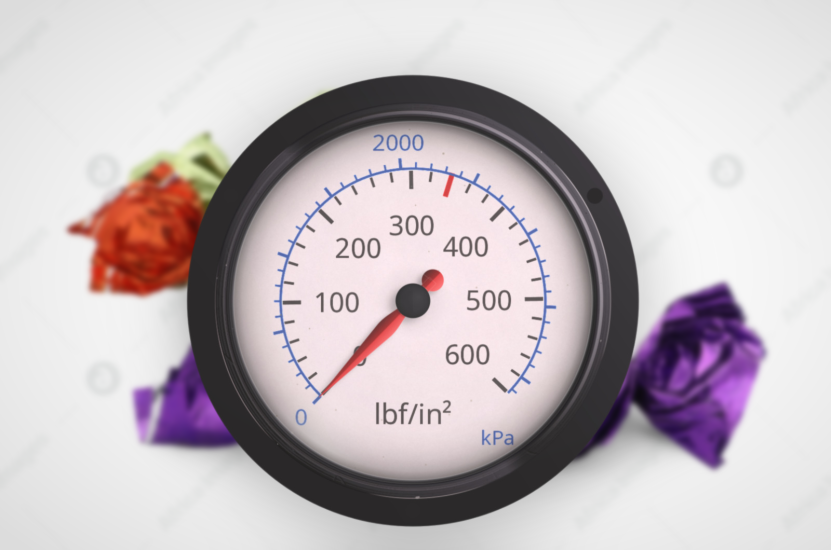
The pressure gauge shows 0 psi
